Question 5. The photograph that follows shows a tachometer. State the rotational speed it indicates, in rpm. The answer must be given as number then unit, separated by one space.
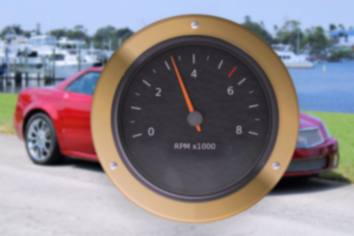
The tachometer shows 3250 rpm
